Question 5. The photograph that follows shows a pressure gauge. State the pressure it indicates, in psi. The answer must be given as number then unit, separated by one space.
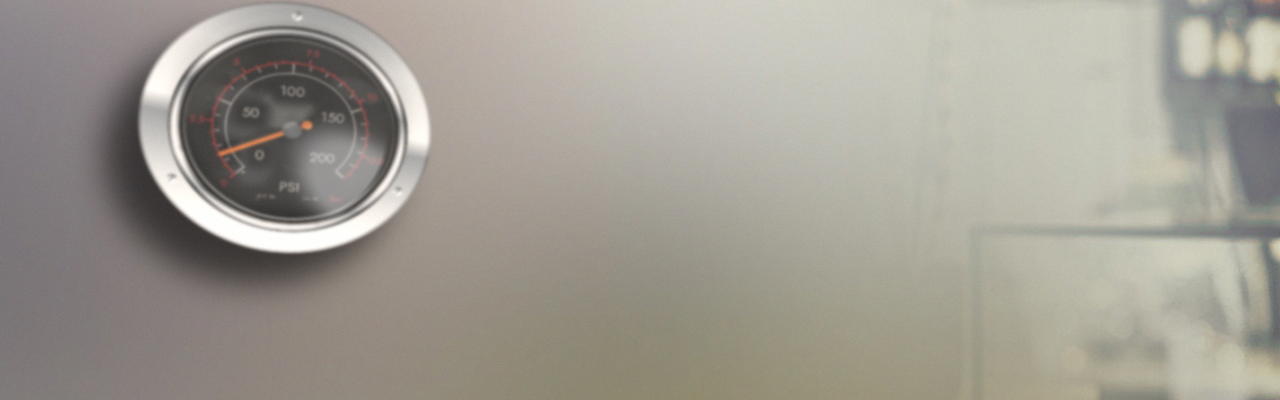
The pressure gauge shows 15 psi
